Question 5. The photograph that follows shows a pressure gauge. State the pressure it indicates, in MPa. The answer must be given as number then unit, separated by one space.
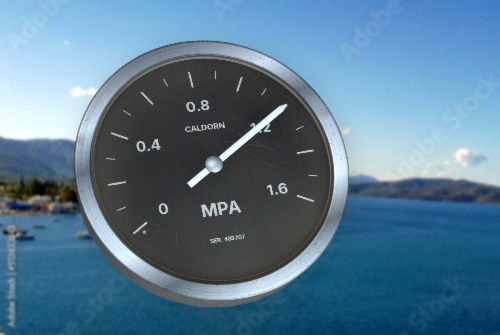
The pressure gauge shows 1.2 MPa
